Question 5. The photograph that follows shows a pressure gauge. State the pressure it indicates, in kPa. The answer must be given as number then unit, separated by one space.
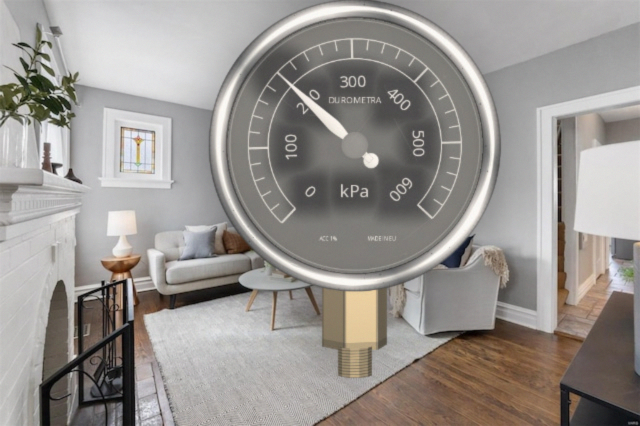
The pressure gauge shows 200 kPa
